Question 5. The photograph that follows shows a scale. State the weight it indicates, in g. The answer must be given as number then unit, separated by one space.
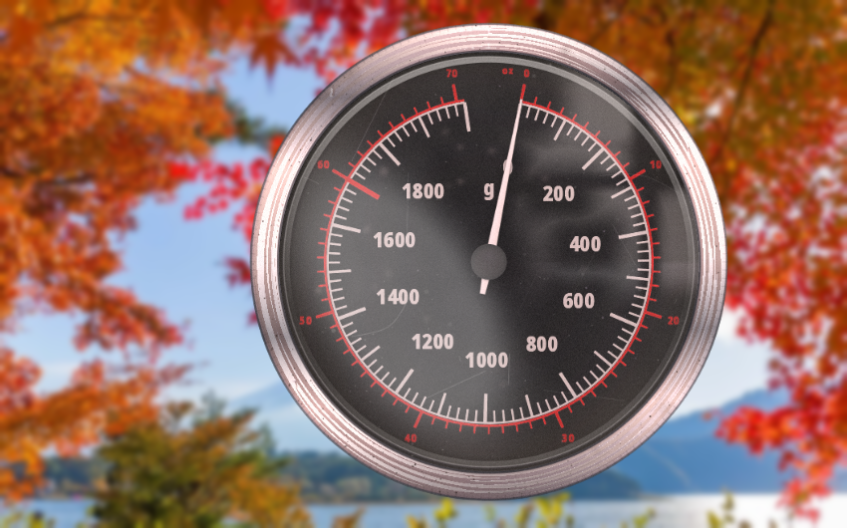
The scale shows 0 g
